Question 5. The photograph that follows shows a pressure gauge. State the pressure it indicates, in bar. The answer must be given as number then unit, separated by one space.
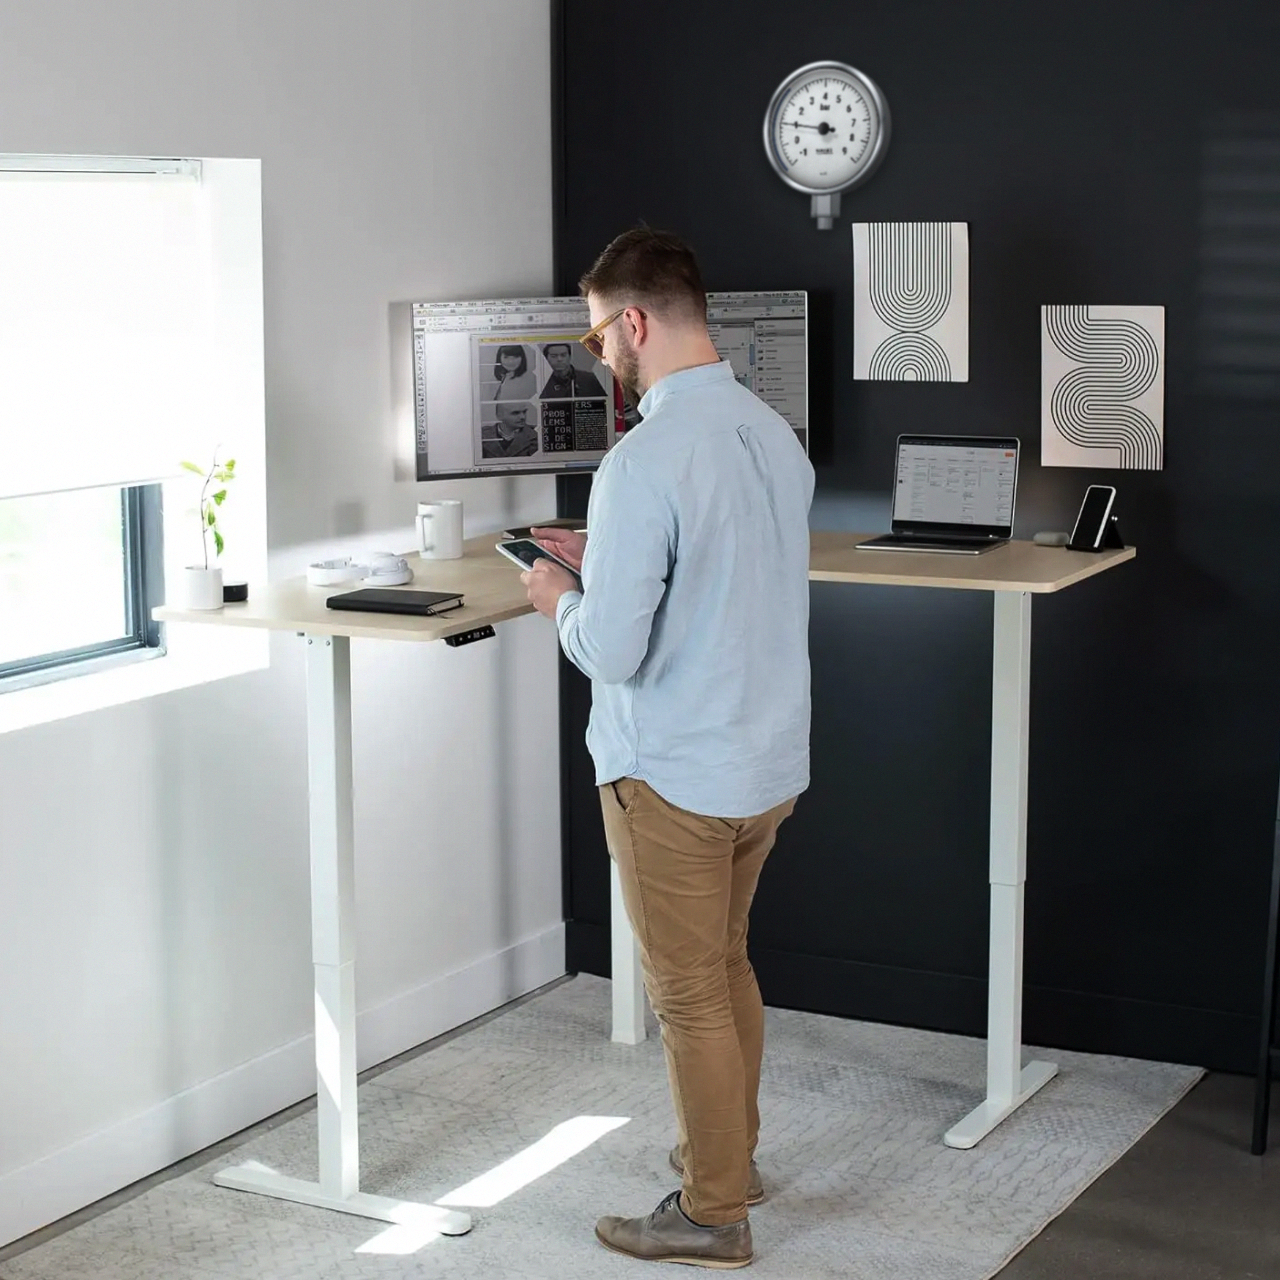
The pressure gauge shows 1 bar
